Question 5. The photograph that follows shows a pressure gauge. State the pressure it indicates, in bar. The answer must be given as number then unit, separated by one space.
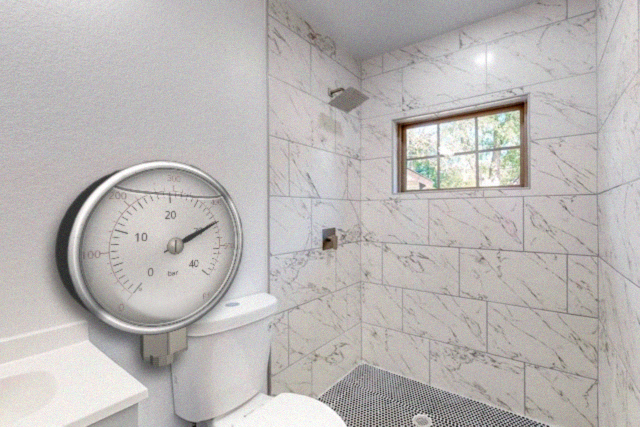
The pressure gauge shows 30 bar
